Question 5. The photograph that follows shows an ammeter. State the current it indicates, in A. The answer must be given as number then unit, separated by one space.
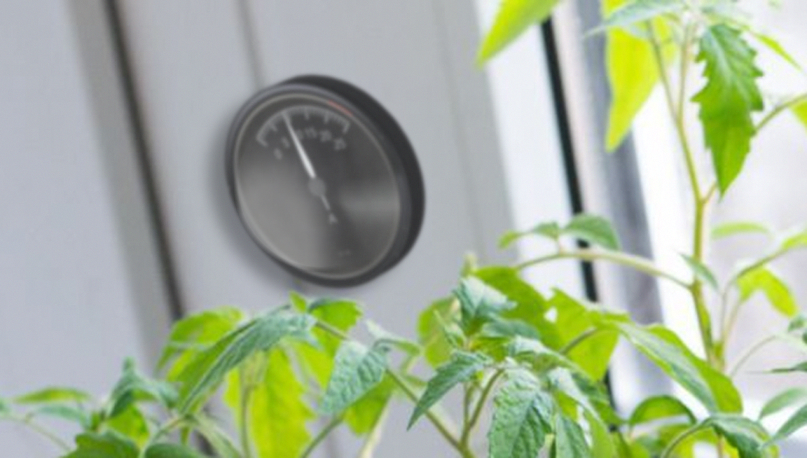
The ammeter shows 10 A
